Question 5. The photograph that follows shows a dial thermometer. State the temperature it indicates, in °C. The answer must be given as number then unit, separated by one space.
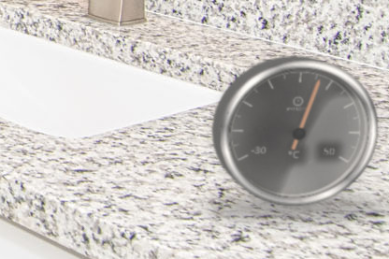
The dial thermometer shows 15 °C
